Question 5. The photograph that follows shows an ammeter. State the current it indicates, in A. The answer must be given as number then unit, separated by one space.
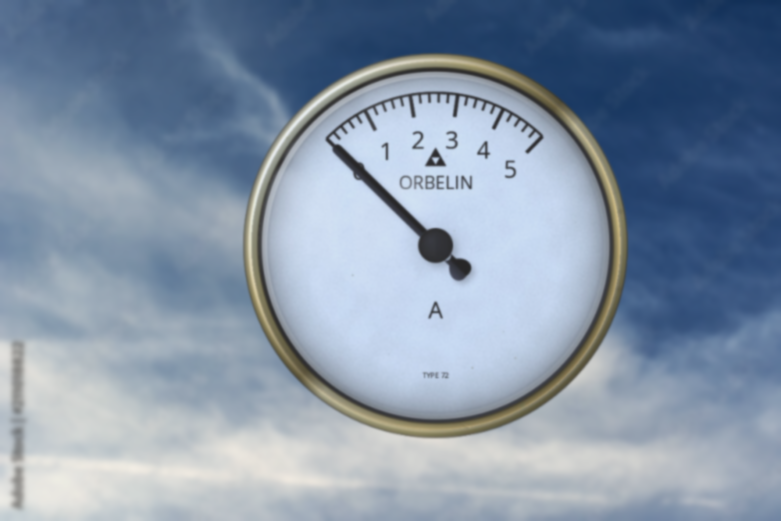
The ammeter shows 0 A
